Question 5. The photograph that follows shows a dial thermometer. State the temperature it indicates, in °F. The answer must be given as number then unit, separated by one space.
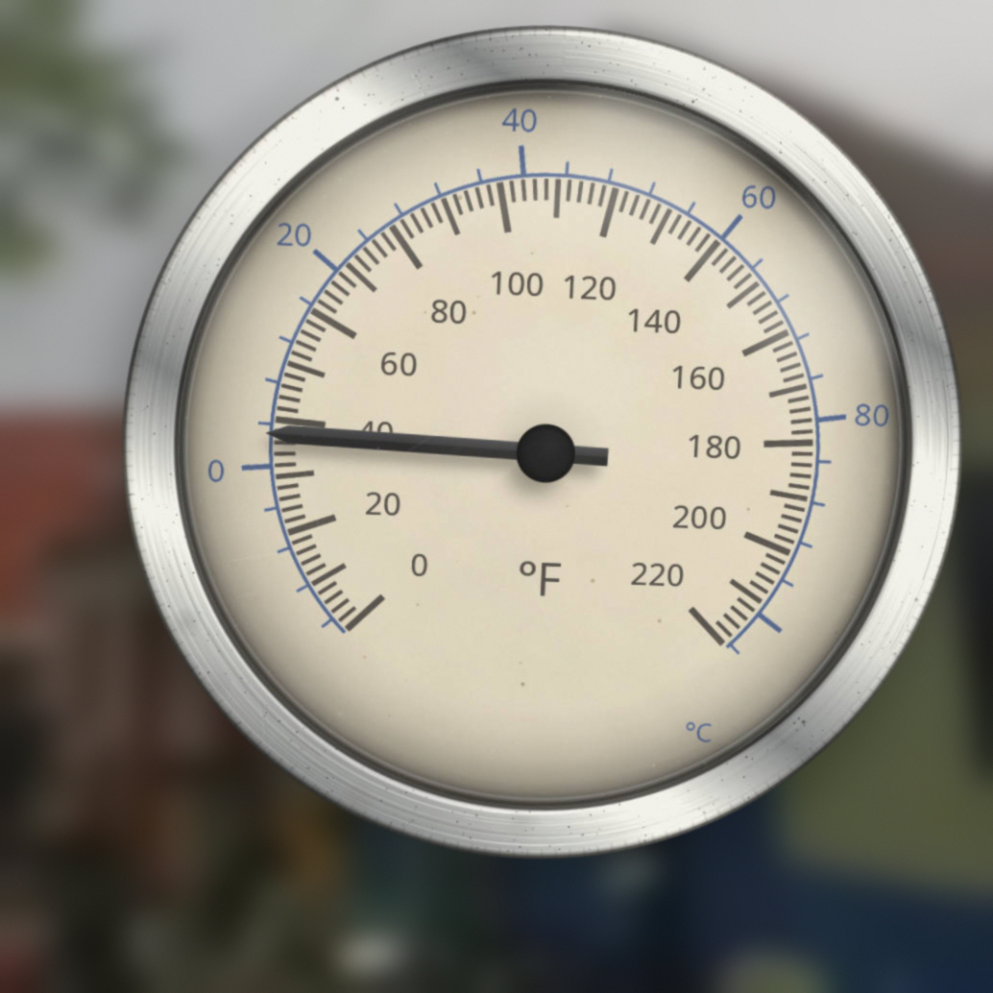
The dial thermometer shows 38 °F
